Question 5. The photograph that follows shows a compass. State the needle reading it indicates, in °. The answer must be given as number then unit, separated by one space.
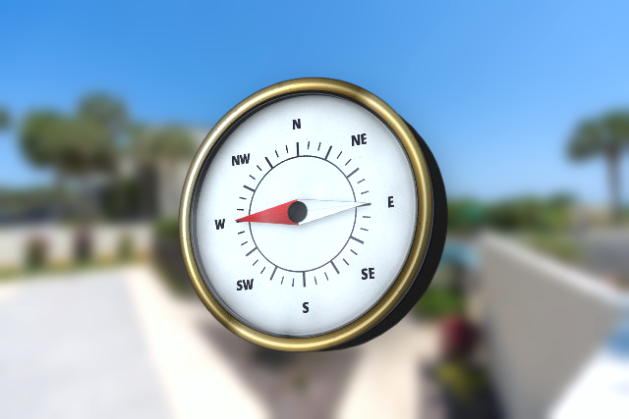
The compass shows 270 °
